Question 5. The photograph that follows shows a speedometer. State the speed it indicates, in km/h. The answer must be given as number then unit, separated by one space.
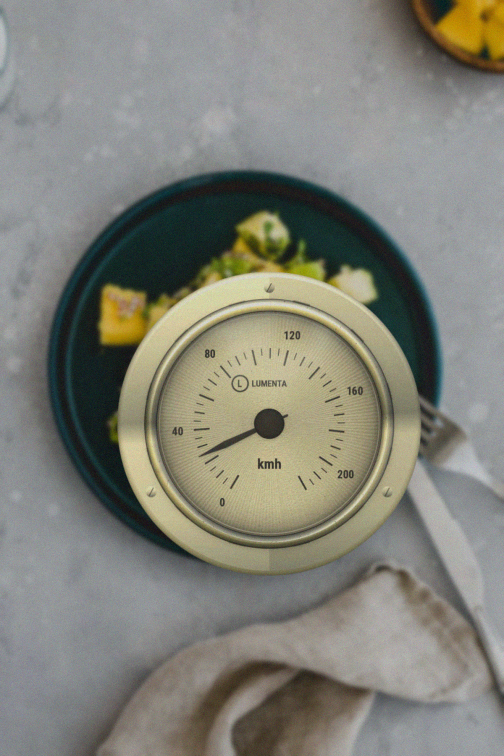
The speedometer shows 25 km/h
